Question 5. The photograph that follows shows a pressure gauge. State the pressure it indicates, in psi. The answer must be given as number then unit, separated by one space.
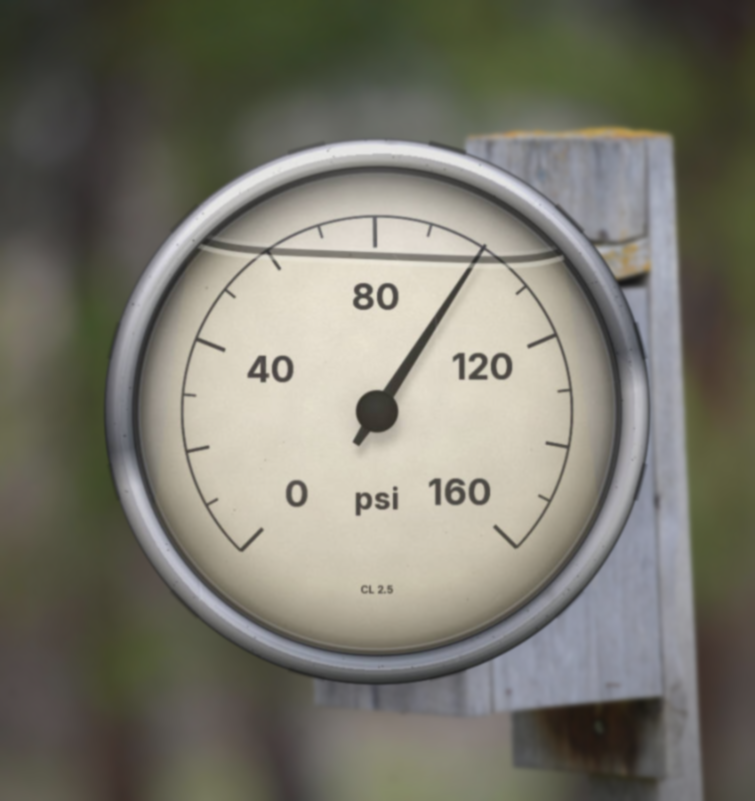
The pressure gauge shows 100 psi
